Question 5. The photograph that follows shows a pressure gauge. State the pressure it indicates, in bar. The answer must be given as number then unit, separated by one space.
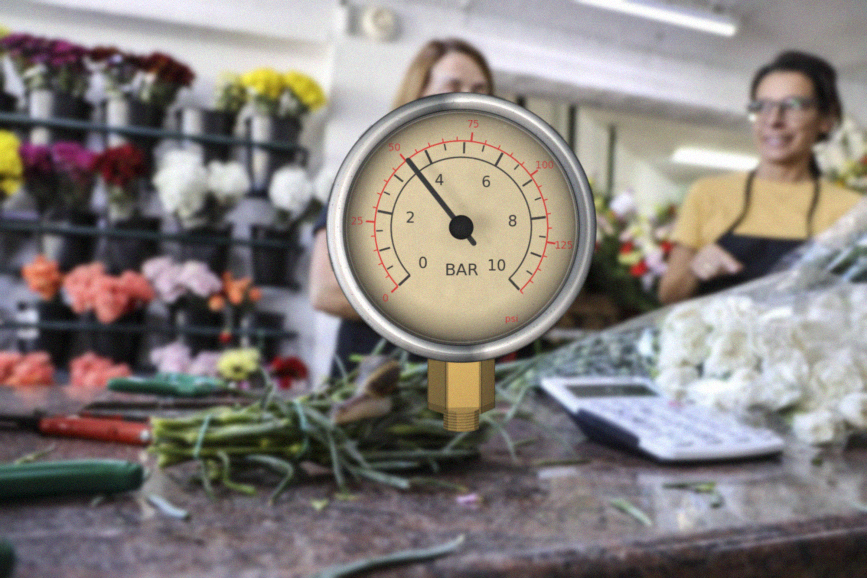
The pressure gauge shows 3.5 bar
